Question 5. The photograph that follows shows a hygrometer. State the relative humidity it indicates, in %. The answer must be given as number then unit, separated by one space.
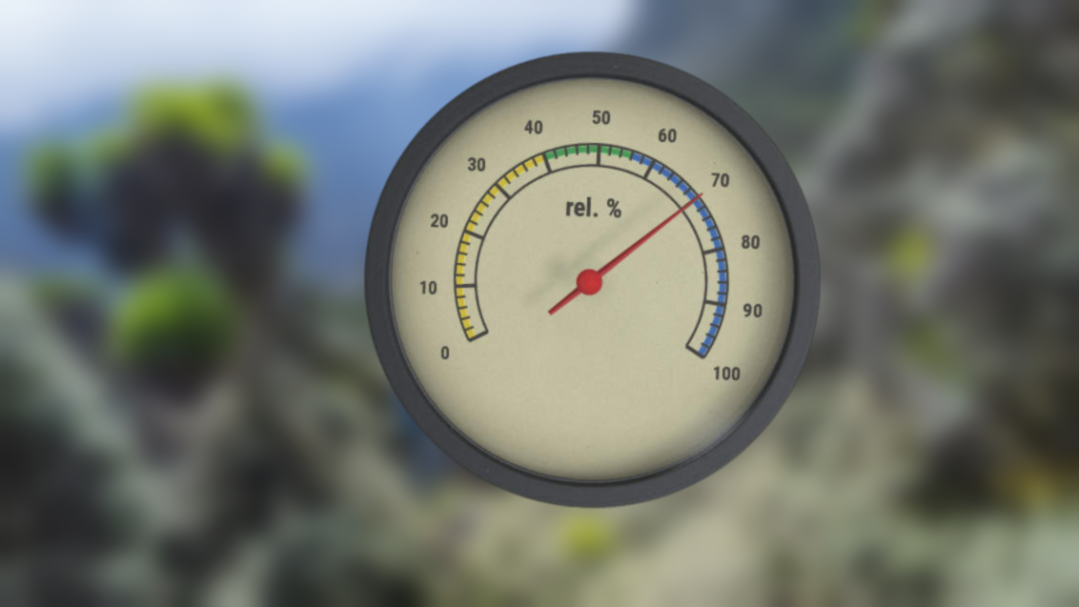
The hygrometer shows 70 %
